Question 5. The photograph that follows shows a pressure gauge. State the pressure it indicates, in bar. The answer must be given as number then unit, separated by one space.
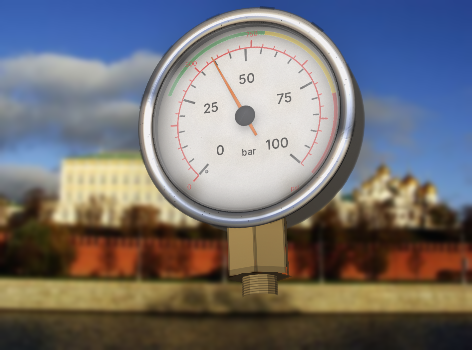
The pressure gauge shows 40 bar
